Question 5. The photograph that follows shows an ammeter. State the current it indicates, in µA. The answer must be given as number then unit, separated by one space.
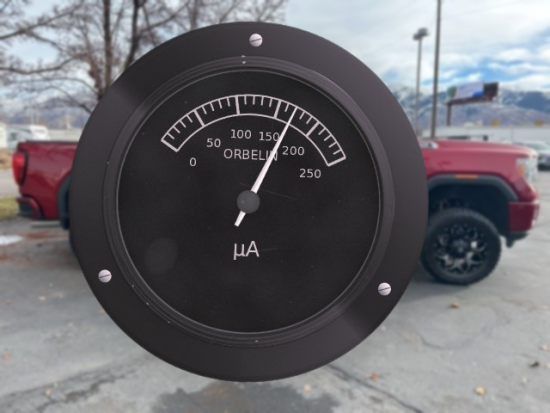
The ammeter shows 170 µA
